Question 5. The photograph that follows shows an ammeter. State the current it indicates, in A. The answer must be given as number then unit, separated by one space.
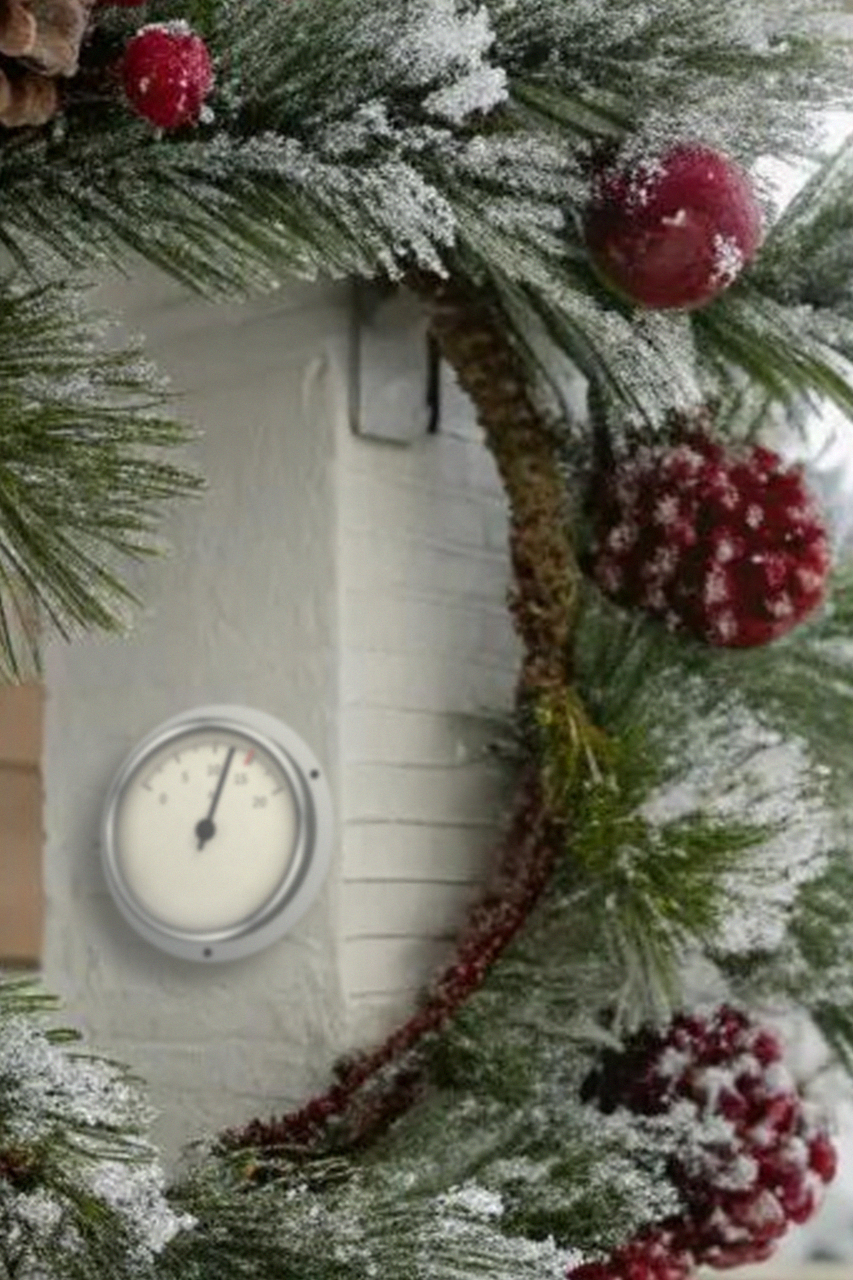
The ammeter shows 12.5 A
